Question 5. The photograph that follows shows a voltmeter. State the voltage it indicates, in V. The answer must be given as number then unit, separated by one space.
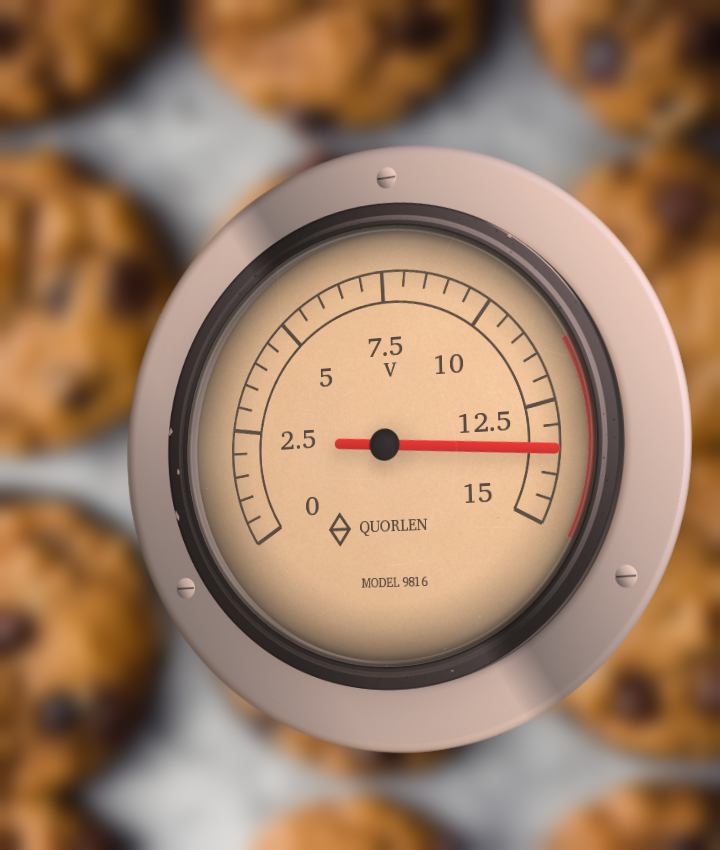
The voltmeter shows 13.5 V
